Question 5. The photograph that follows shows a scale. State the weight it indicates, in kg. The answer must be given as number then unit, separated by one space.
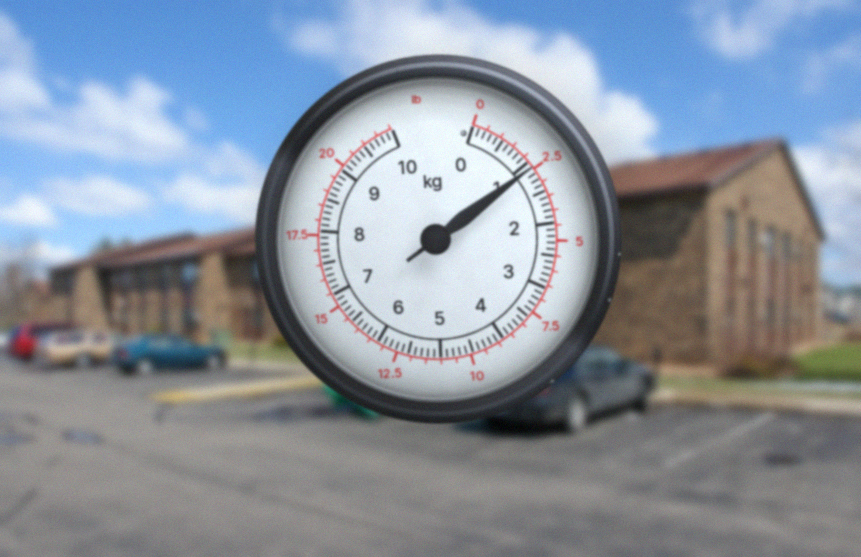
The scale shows 1.1 kg
